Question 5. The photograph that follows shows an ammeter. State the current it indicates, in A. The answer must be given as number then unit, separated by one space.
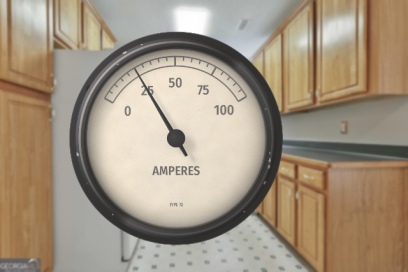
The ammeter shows 25 A
